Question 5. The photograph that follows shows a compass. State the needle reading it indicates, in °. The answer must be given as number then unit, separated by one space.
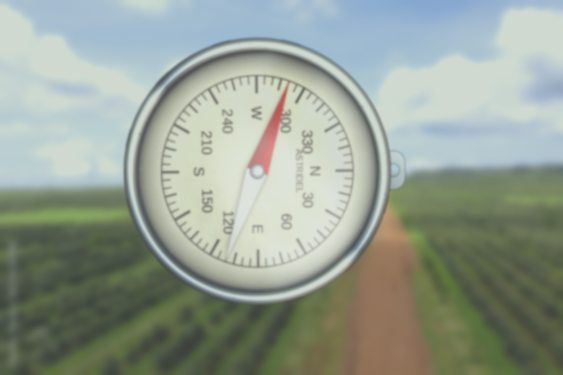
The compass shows 290 °
